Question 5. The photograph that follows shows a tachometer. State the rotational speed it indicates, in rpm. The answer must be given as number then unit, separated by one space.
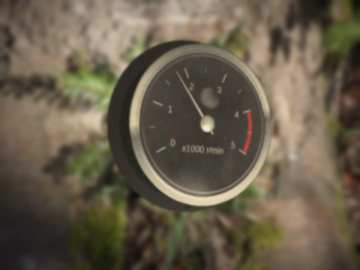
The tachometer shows 1750 rpm
